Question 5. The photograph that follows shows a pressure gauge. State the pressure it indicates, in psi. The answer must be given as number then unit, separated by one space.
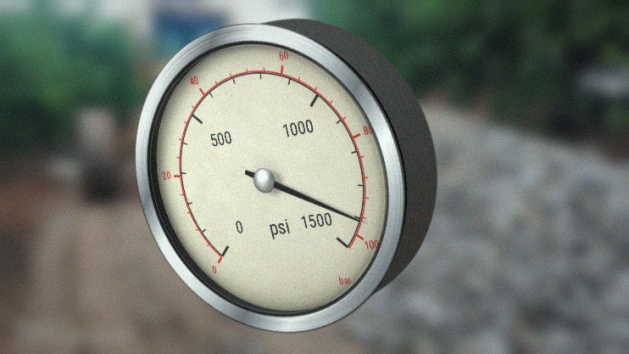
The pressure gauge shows 1400 psi
